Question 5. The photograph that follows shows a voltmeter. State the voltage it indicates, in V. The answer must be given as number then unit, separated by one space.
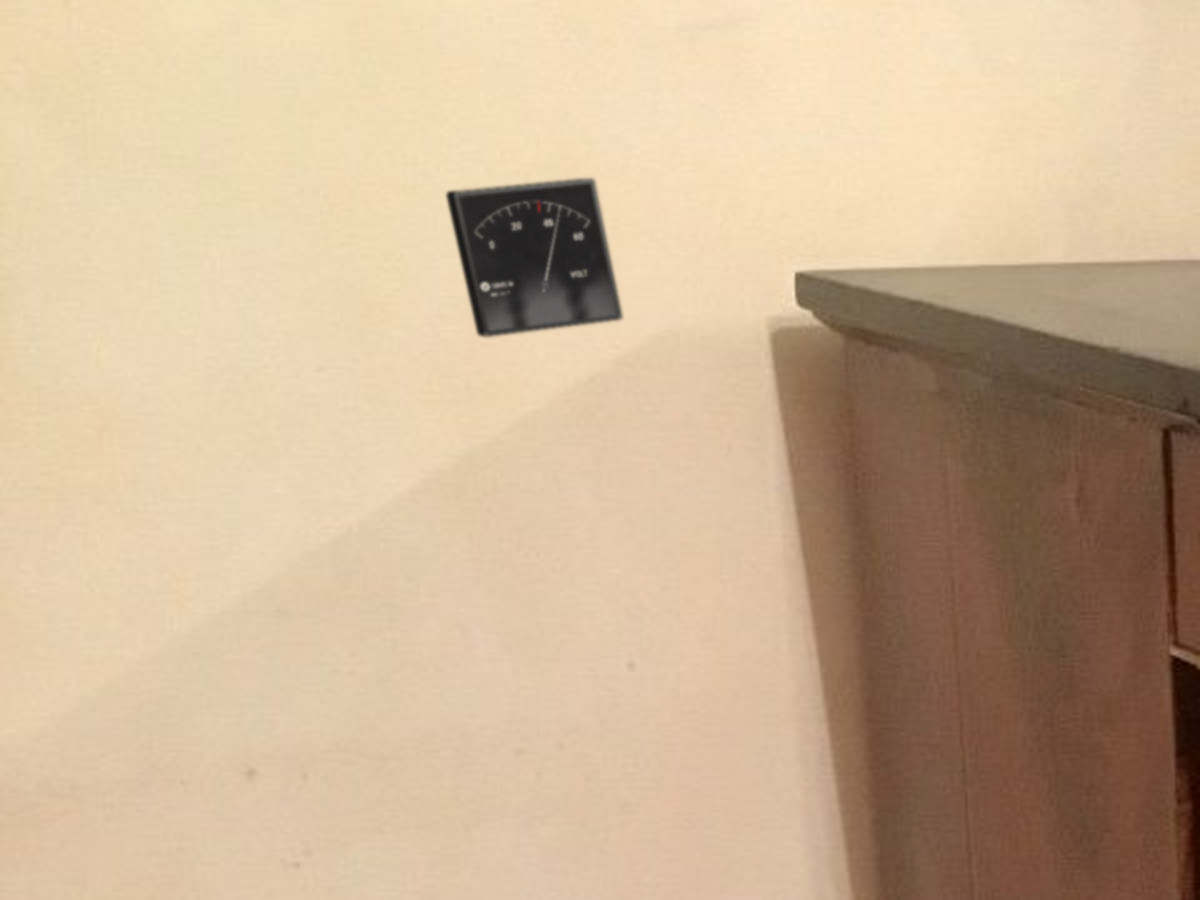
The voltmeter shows 45 V
